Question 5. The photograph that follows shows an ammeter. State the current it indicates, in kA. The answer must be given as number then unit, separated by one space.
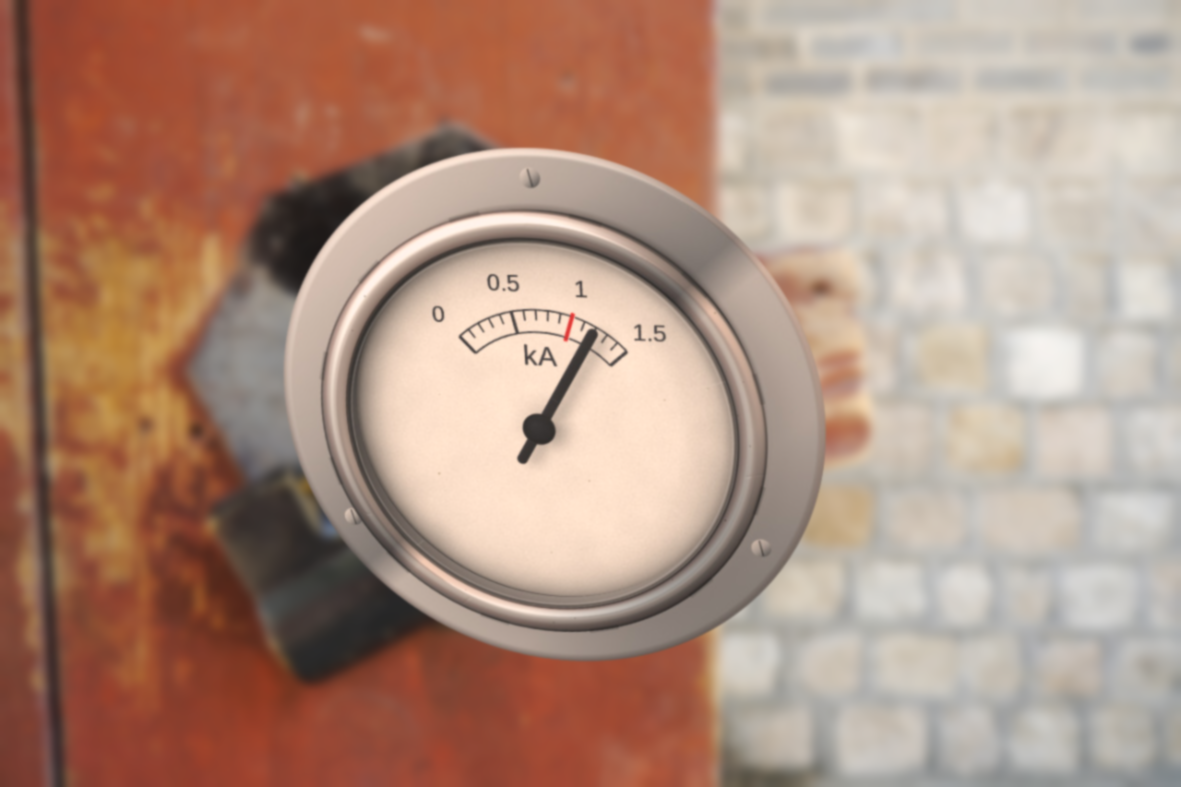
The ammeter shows 1.2 kA
